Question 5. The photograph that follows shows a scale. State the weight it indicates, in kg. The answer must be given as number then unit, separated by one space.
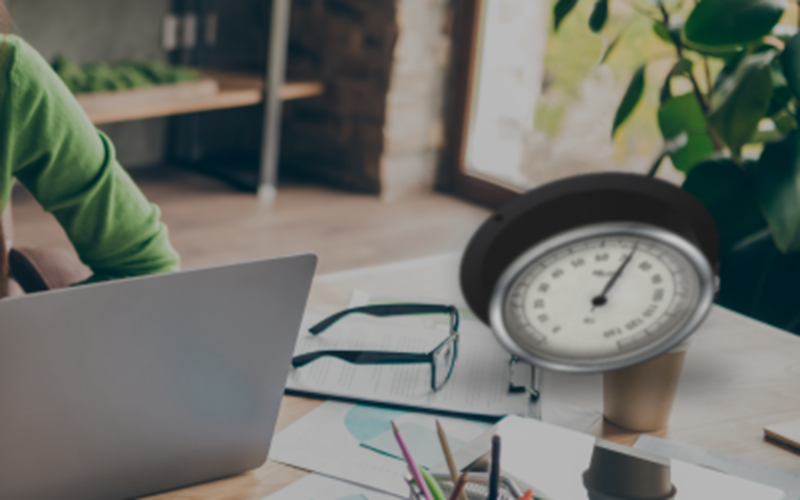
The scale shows 70 kg
